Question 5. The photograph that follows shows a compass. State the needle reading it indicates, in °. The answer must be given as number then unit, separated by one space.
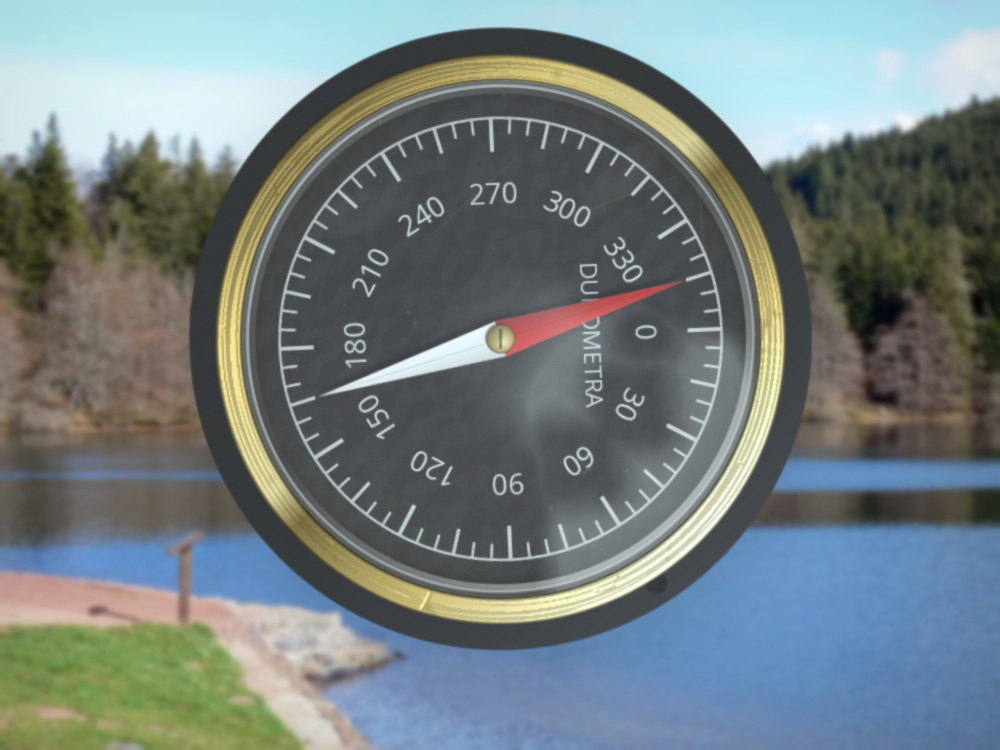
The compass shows 345 °
